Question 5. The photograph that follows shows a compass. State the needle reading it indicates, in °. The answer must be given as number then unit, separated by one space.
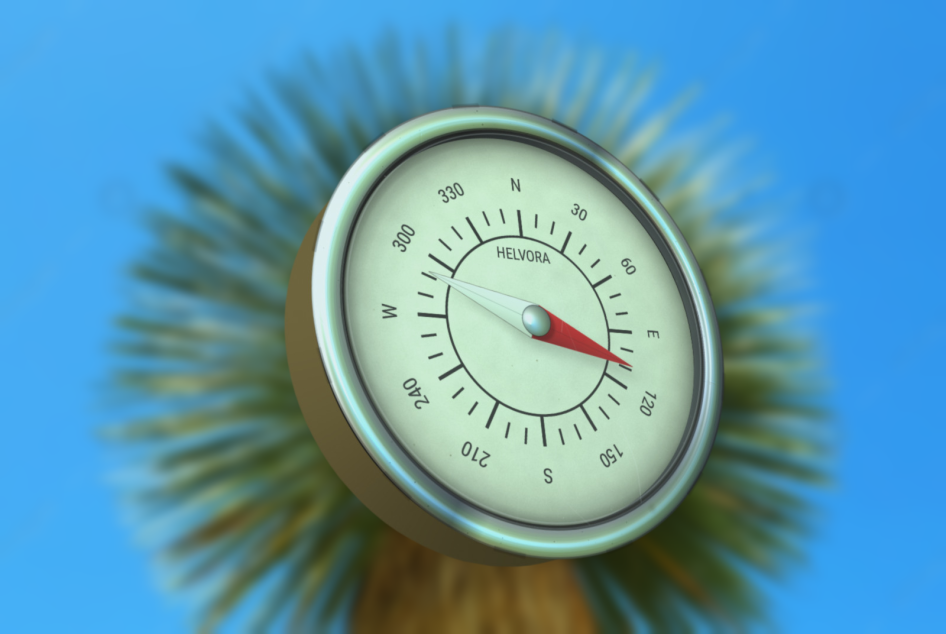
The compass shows 110 °
